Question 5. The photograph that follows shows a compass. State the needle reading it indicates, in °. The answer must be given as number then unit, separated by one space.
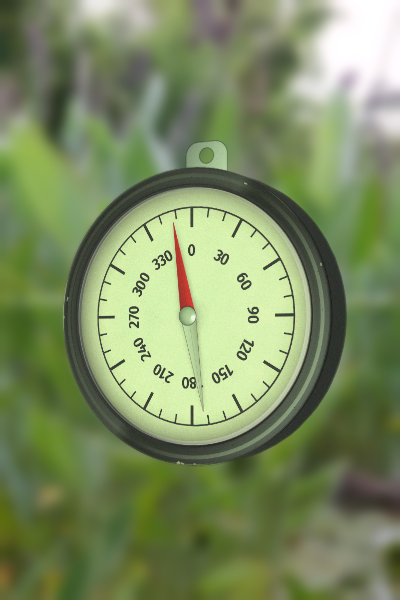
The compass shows 350 °
